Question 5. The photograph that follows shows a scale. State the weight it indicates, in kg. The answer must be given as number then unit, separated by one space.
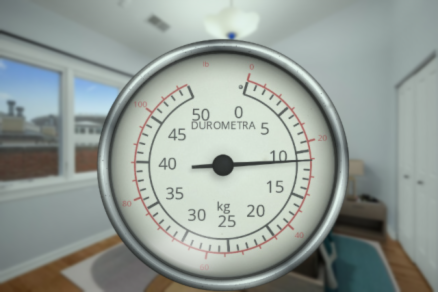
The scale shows 11 kg
